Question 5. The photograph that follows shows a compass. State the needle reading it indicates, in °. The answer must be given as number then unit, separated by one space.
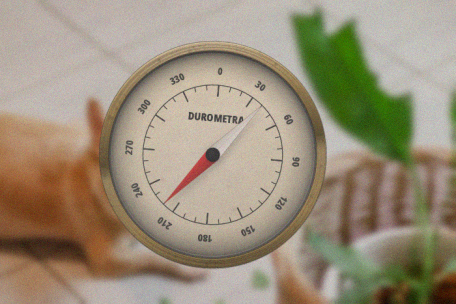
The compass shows 220 °
